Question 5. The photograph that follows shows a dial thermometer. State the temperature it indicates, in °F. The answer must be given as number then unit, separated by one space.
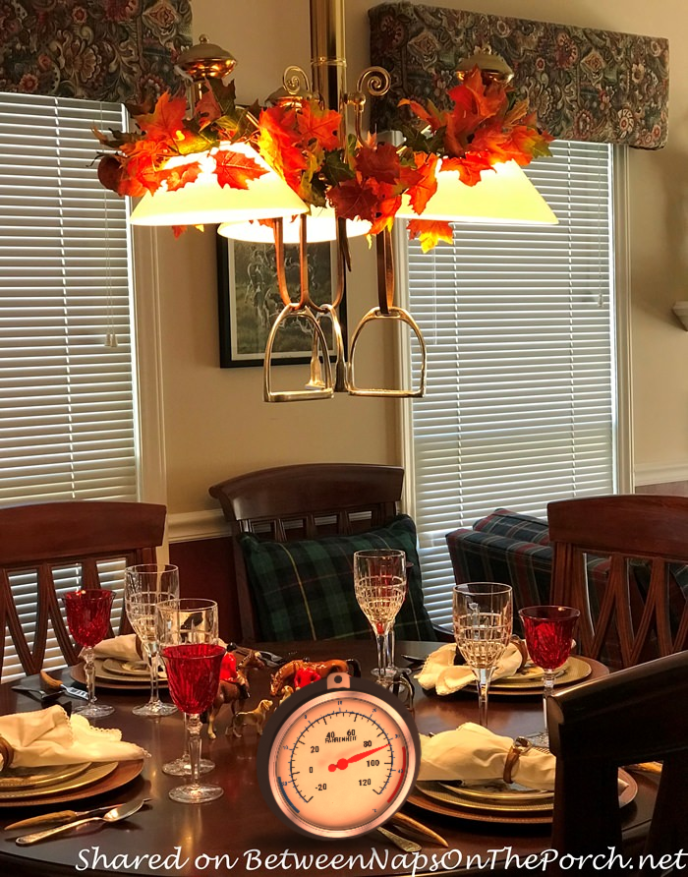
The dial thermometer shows 88 °F
